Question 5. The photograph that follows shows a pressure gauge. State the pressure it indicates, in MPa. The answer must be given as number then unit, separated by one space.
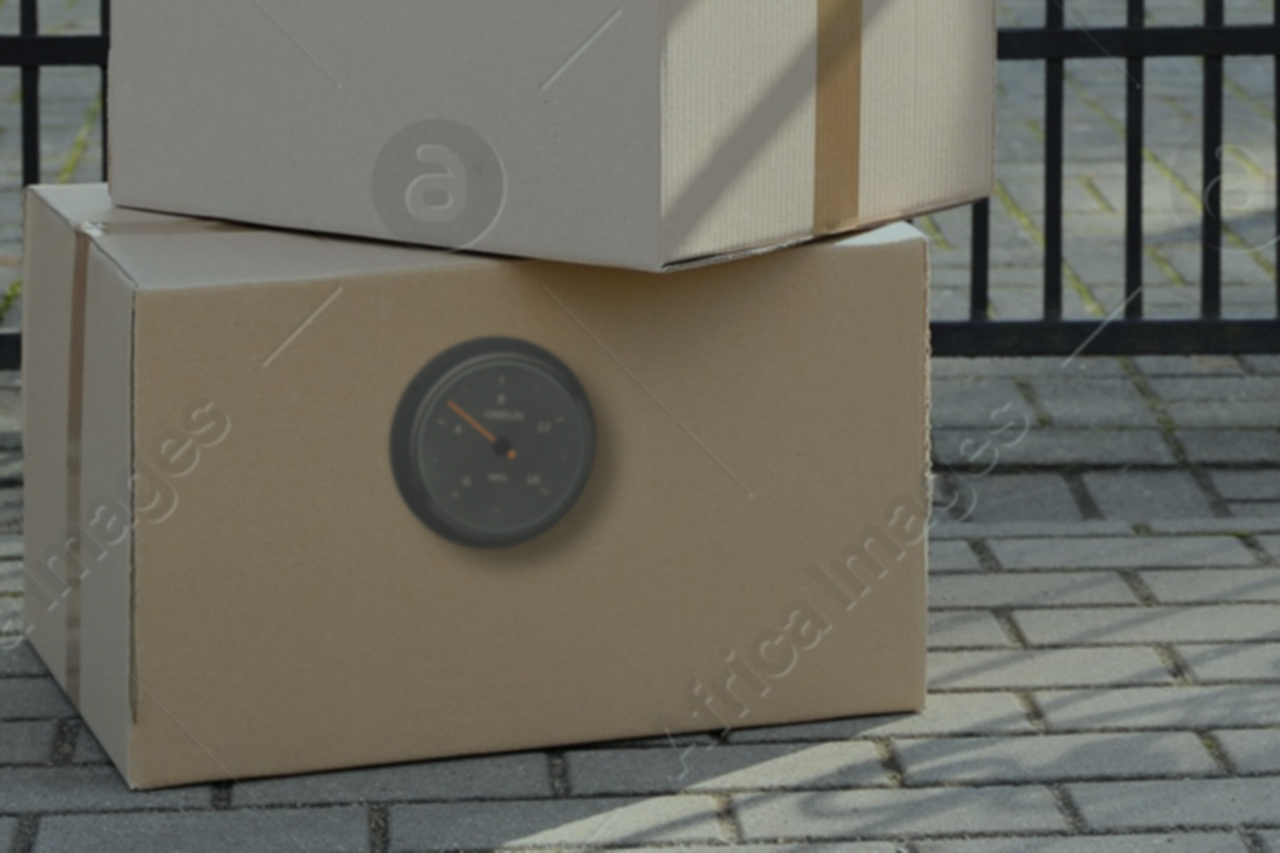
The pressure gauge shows 5 MPa
